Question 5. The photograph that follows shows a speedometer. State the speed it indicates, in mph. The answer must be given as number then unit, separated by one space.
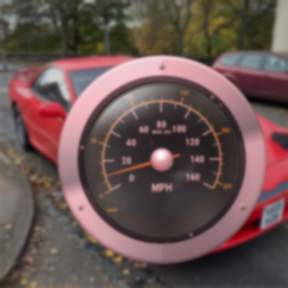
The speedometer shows 10 mph
